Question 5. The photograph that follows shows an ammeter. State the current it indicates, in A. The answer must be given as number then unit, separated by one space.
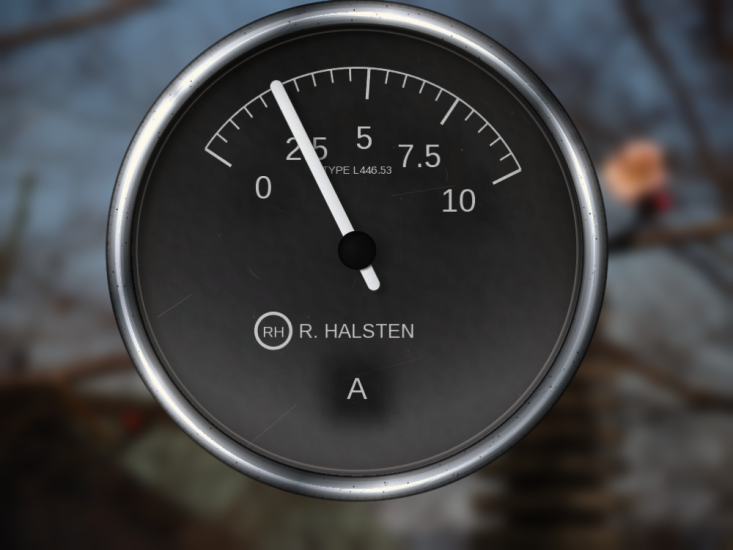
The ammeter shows 2.5 A
